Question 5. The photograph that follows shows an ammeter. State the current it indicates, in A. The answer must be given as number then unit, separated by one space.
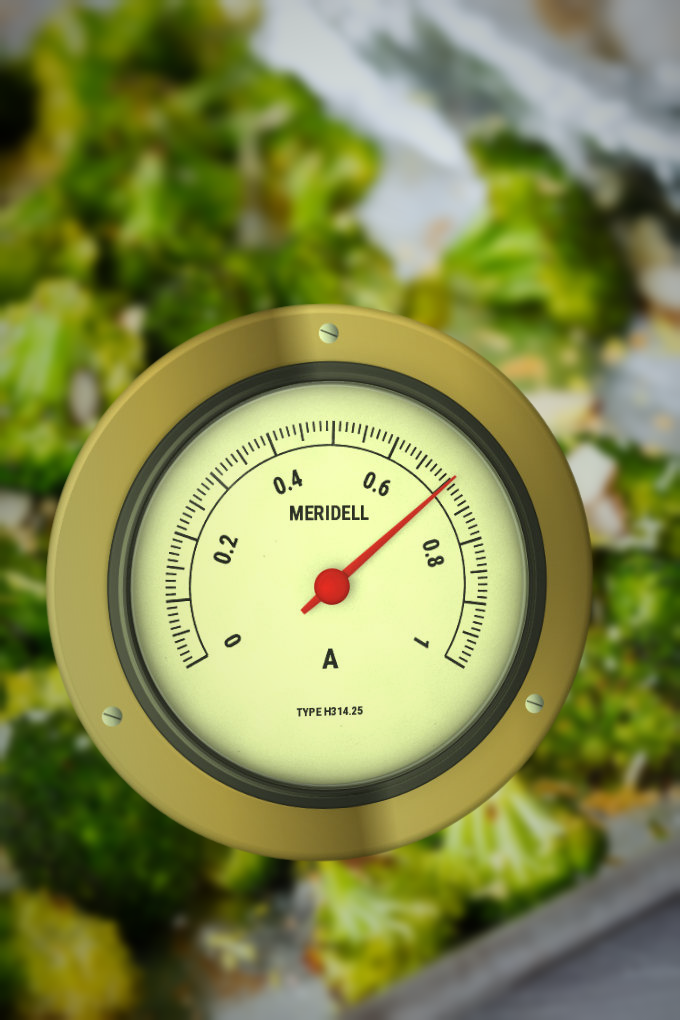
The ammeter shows 0.7 A
